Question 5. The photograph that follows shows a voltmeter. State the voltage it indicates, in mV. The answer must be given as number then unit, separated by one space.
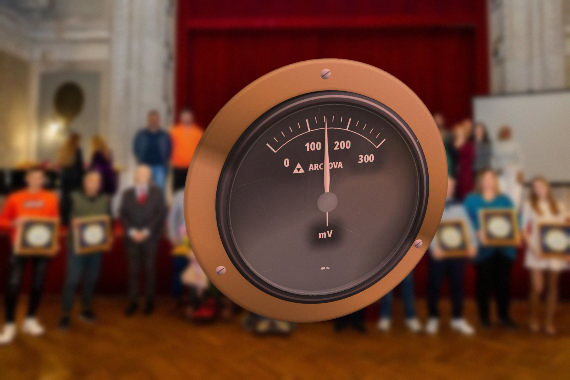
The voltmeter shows 140 mV
